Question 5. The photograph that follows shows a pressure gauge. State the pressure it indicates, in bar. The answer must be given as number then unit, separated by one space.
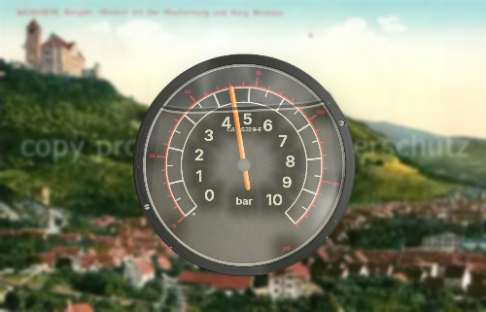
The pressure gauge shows 4.5 bar
